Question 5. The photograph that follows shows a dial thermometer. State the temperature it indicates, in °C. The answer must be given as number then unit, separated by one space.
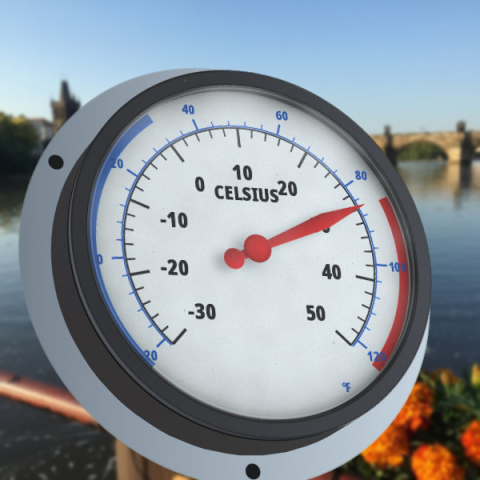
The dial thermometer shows 30 °C
